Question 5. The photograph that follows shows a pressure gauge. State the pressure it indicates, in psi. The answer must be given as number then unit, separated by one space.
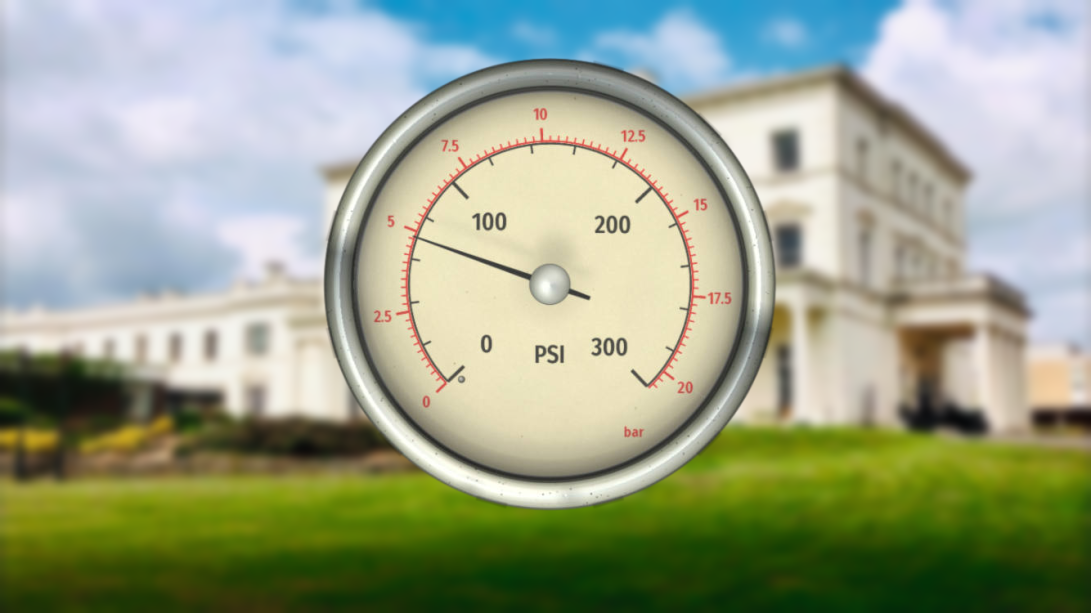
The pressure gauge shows 70 psi
